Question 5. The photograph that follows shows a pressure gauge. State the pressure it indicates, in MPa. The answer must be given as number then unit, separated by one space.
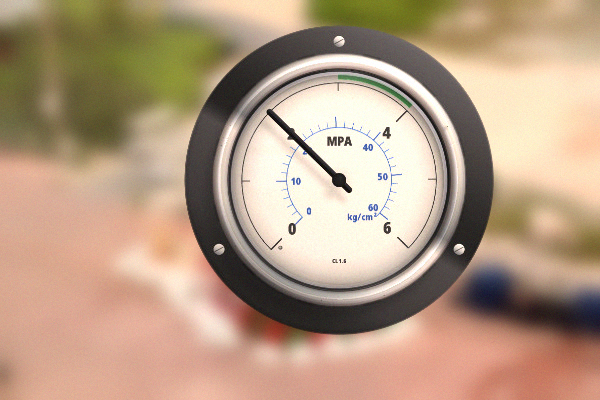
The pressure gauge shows 2 MPa
